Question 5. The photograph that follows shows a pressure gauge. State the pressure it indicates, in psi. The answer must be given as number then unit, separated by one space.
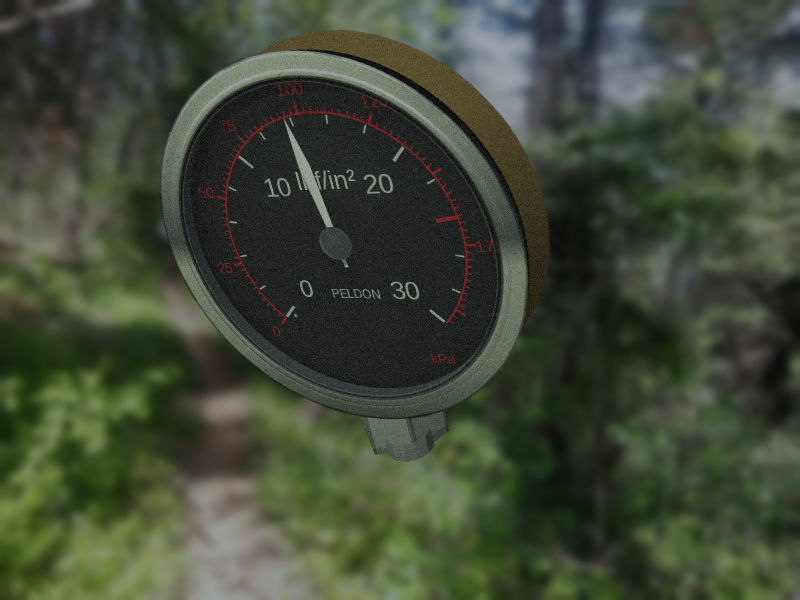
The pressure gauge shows 14 psi
